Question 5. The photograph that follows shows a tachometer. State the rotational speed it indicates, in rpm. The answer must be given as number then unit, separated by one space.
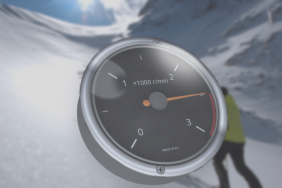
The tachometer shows 2500 rpm
